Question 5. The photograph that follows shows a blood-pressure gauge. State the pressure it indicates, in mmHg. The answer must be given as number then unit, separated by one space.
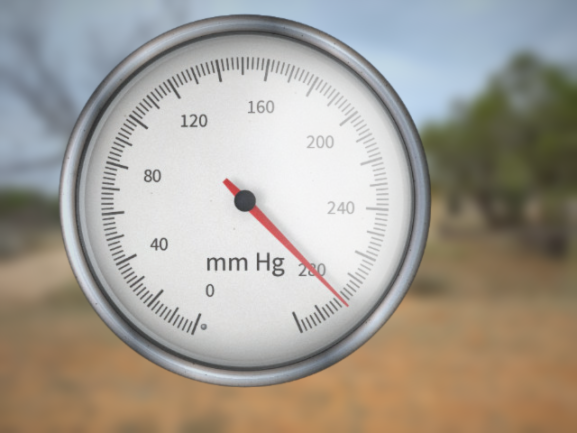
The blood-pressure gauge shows 280 mmHg
